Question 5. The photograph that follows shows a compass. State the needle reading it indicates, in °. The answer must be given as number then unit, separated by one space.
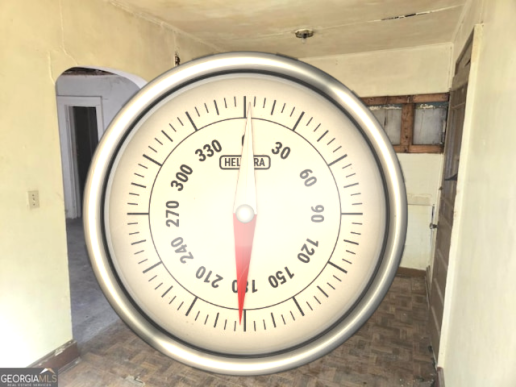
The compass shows 182.5 °
